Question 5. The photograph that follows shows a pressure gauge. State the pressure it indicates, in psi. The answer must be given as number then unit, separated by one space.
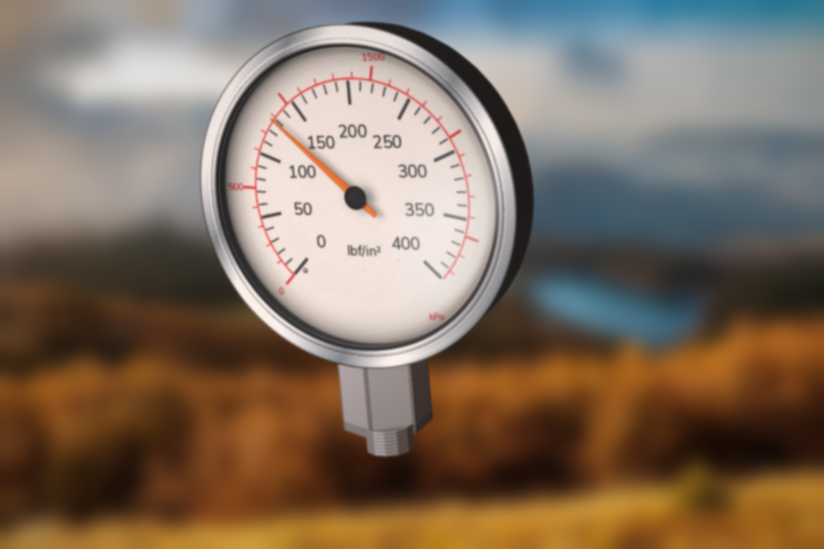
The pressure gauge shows 130 psi
